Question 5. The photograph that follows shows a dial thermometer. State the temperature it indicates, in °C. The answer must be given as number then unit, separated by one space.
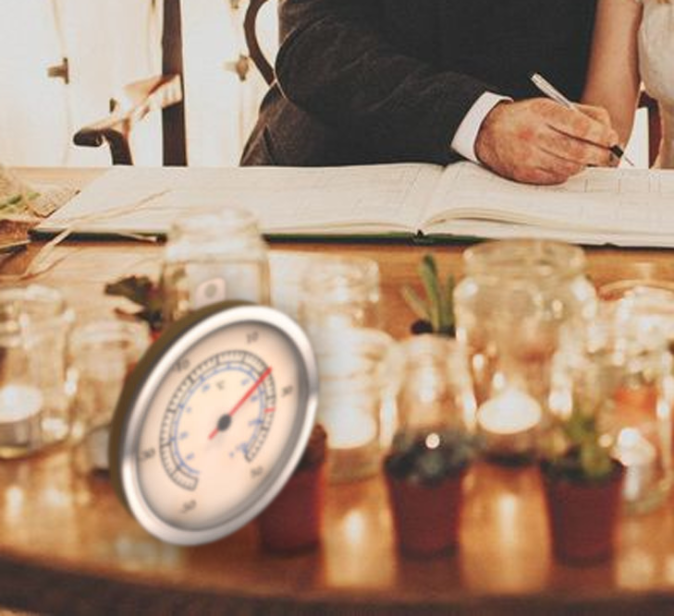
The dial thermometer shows 20 °C
